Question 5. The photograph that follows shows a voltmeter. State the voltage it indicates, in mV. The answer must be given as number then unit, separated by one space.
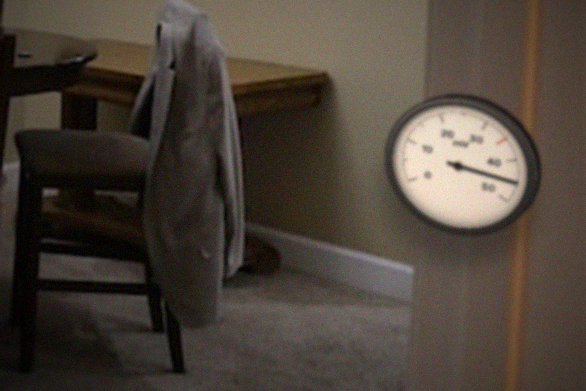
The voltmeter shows 45 mV
